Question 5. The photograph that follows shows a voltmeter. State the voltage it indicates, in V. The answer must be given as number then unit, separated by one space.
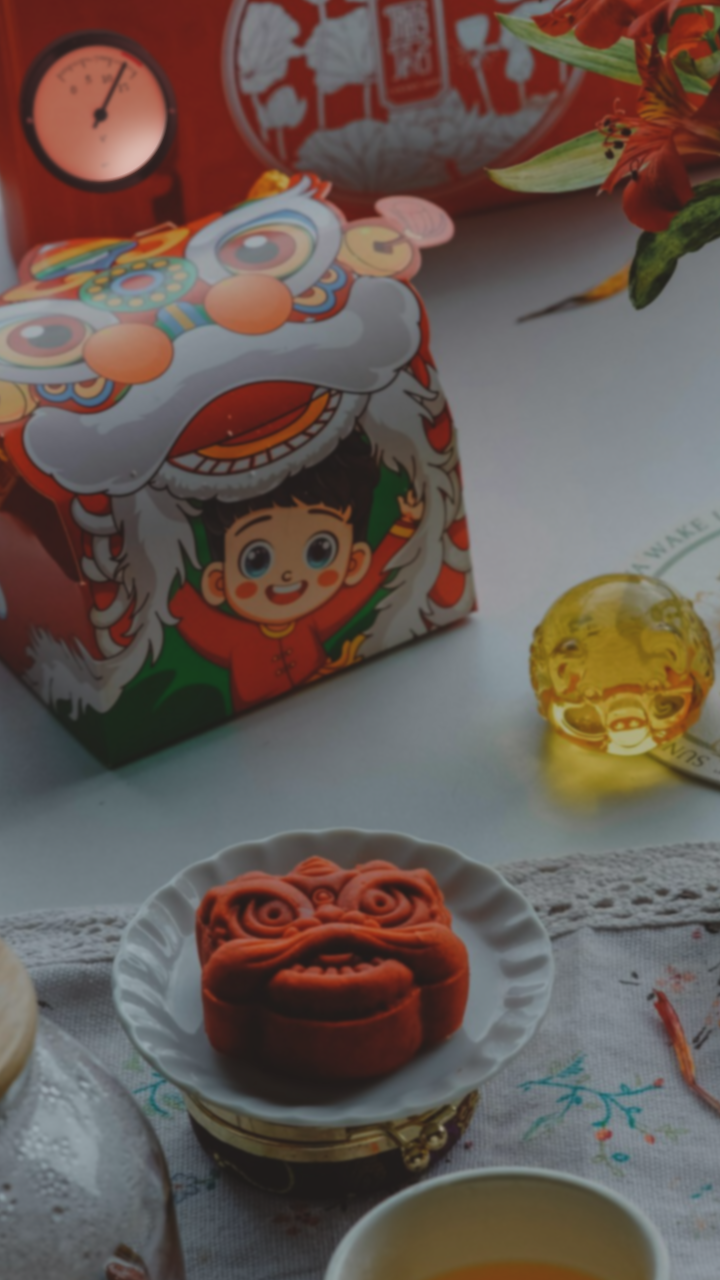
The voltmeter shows 12.5 V
